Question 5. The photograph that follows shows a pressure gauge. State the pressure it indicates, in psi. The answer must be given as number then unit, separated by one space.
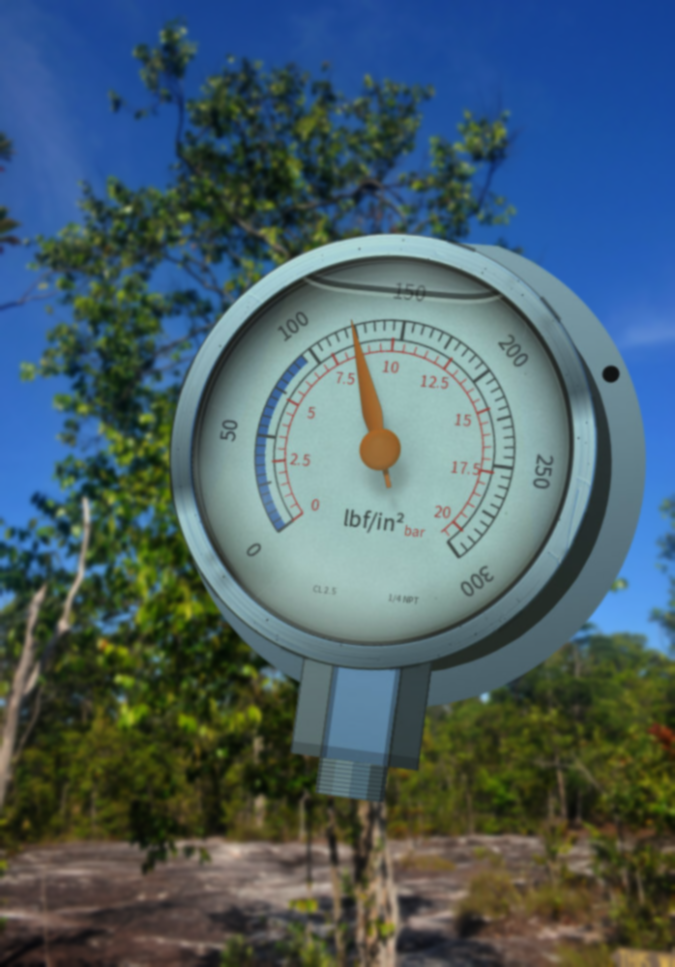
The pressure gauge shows 125 psi
